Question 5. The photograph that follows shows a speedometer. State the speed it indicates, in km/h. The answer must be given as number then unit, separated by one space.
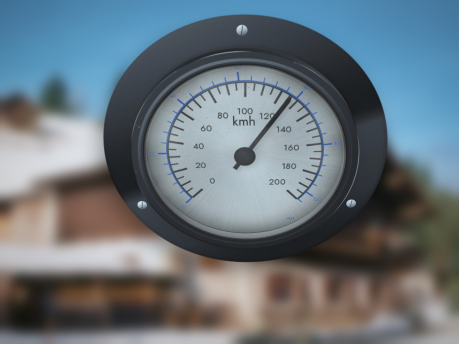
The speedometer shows 125 km/h
